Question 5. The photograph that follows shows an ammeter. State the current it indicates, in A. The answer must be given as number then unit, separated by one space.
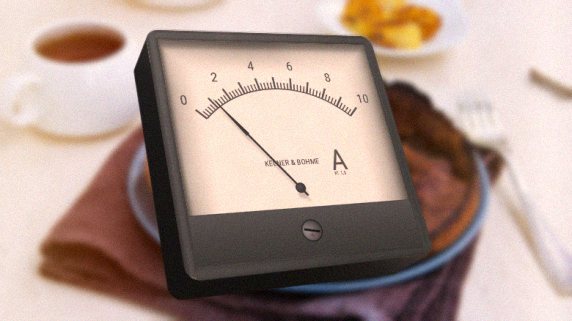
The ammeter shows 1 A
